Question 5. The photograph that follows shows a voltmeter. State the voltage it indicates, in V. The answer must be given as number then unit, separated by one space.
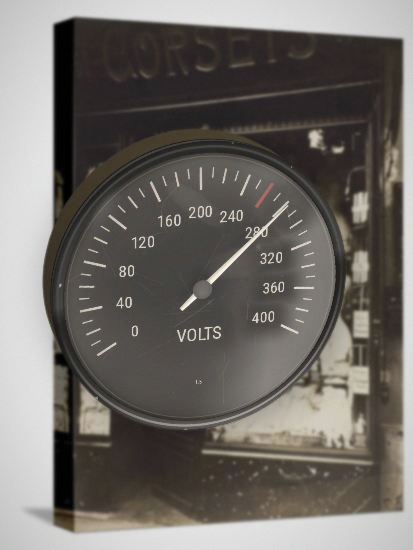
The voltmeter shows 280 V
